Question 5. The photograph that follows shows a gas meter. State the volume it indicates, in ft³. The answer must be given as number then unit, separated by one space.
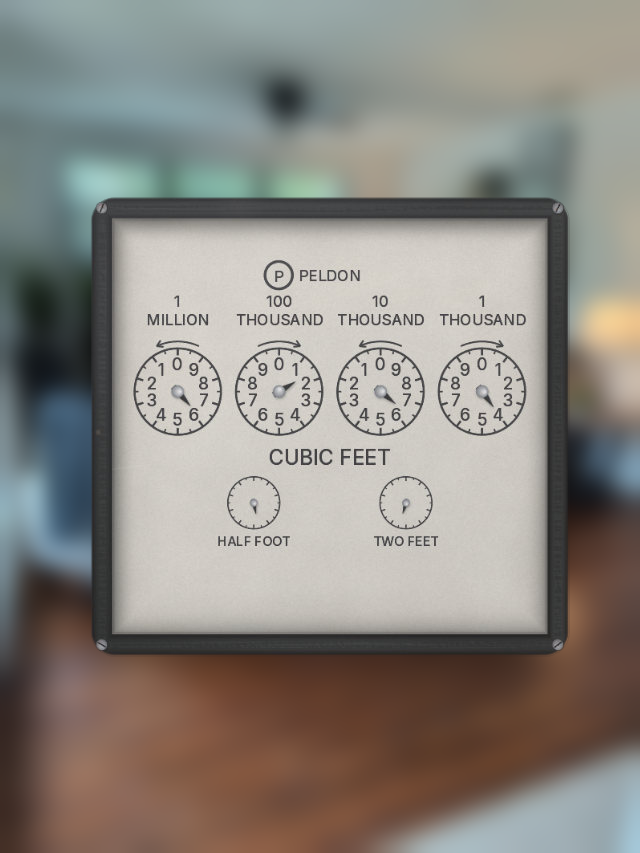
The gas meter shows 616400 ft³
